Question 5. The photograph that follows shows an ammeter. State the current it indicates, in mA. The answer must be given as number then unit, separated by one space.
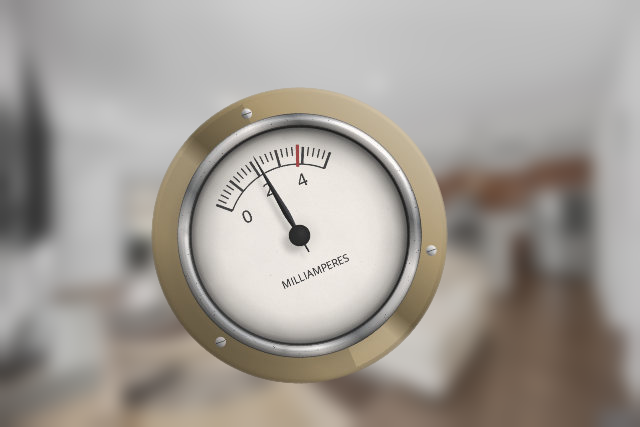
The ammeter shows 2.2 mA
